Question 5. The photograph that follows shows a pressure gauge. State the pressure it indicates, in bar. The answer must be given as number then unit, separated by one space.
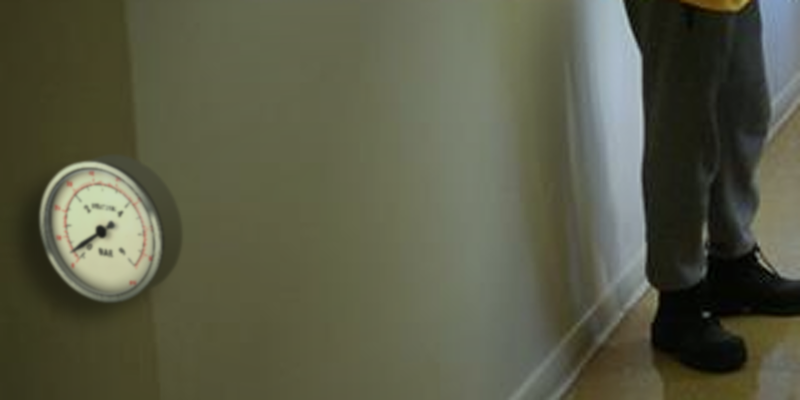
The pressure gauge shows 0.25 bar
